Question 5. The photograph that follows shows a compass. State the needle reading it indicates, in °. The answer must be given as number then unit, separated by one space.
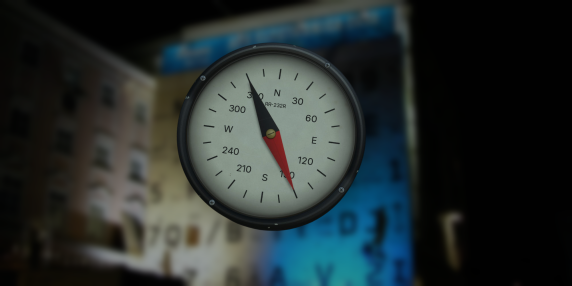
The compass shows 150 °
